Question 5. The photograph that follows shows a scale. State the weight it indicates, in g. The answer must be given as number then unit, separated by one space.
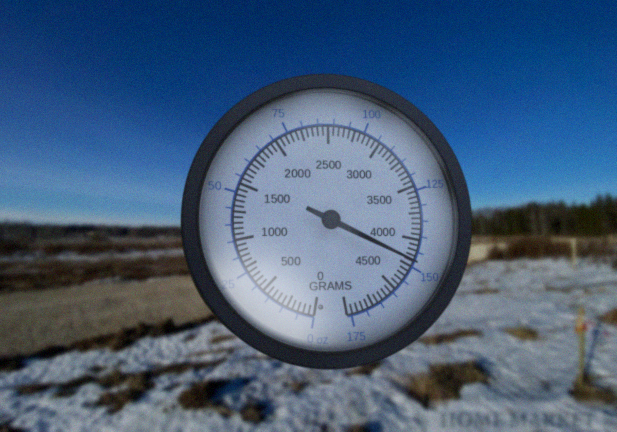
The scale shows 4200 g
